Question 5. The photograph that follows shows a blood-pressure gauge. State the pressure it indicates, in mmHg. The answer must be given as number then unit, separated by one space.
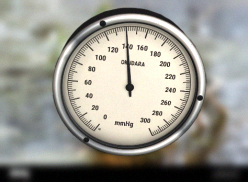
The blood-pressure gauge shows 140 mmHg
